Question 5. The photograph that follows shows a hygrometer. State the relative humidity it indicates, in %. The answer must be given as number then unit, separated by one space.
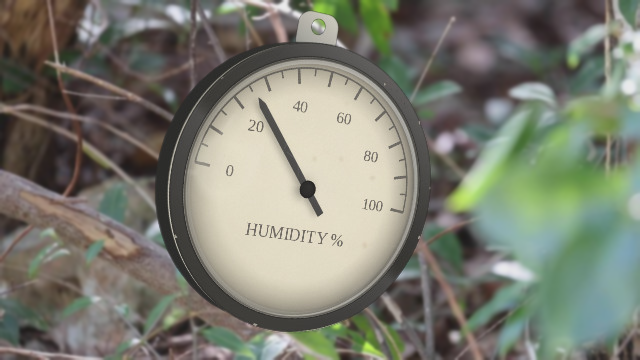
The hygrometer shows 25 %
